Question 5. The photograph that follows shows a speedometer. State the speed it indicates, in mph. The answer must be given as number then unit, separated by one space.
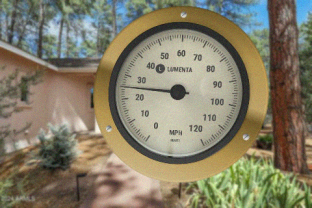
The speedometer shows 25 mph
